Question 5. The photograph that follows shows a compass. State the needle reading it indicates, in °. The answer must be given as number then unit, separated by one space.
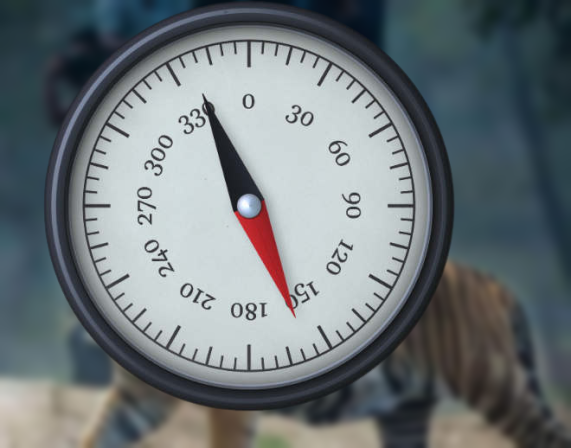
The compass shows 157.5 °
